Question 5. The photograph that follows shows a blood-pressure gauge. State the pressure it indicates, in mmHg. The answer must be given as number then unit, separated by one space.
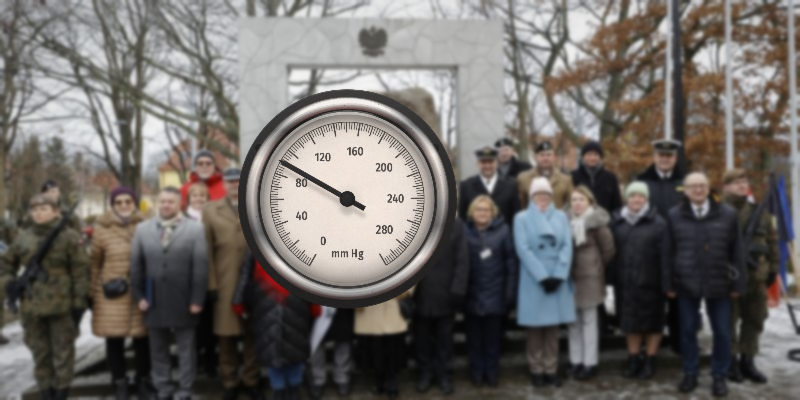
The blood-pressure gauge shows 90 mmHg
